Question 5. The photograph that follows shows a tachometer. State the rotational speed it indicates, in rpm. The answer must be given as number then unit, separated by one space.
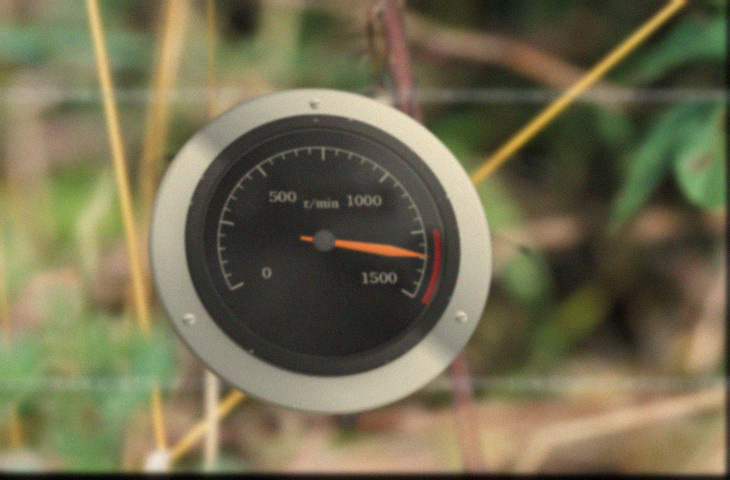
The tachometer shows 1350 rpm
